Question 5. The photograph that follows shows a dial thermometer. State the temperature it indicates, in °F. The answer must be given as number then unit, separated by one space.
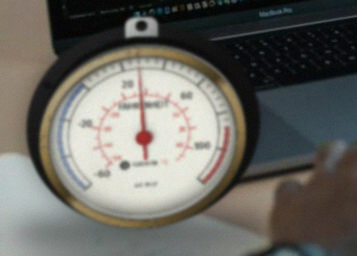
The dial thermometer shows 28 °F
